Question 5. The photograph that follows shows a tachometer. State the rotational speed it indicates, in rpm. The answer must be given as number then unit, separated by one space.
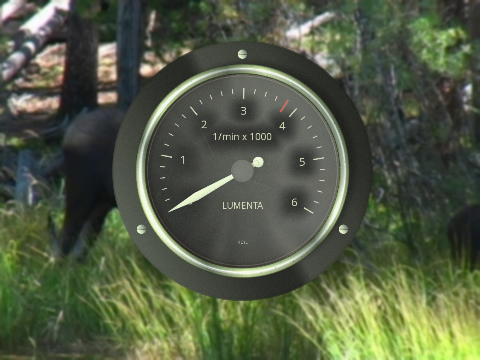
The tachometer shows 0 rpm
